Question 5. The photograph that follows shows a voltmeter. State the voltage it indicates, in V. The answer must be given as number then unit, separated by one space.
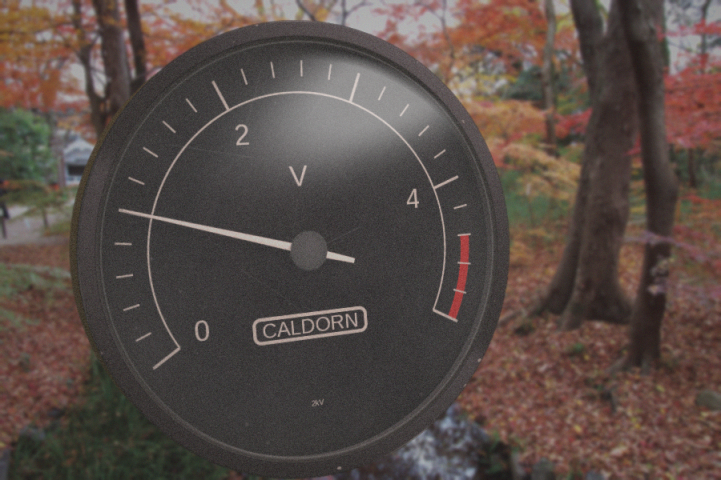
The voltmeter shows 1 V
